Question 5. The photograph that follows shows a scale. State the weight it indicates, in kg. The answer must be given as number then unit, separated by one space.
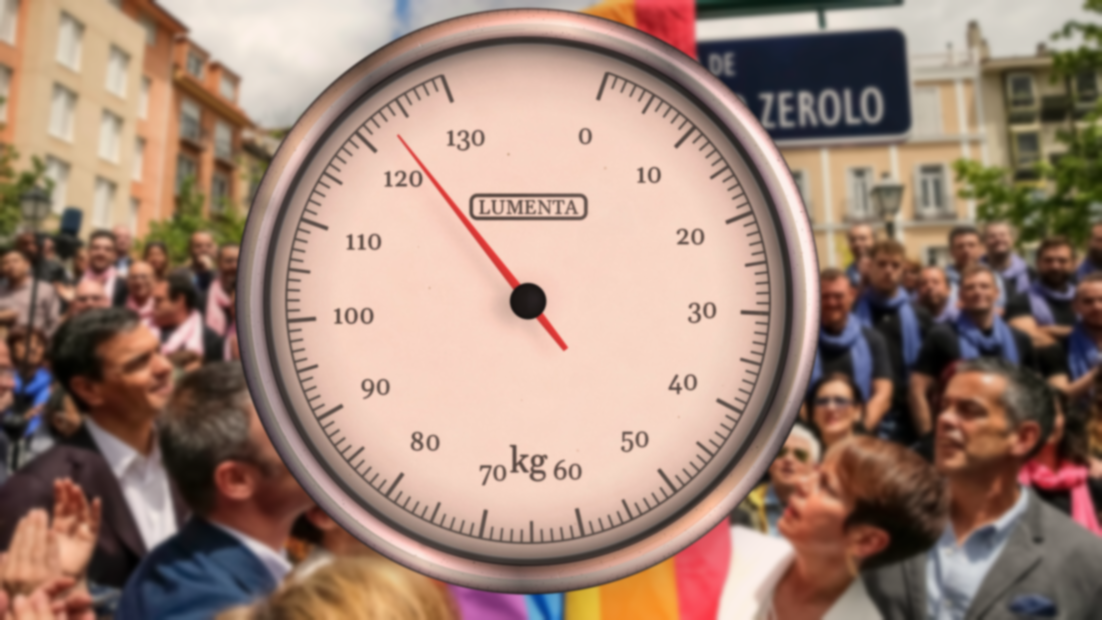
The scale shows 123 kg
